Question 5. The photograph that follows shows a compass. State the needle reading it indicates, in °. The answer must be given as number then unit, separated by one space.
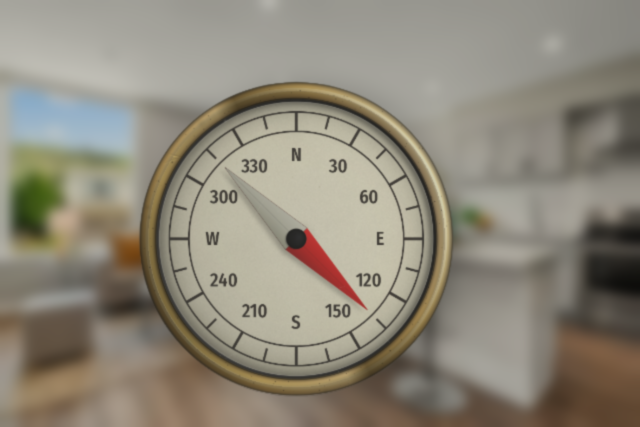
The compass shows 135 °
